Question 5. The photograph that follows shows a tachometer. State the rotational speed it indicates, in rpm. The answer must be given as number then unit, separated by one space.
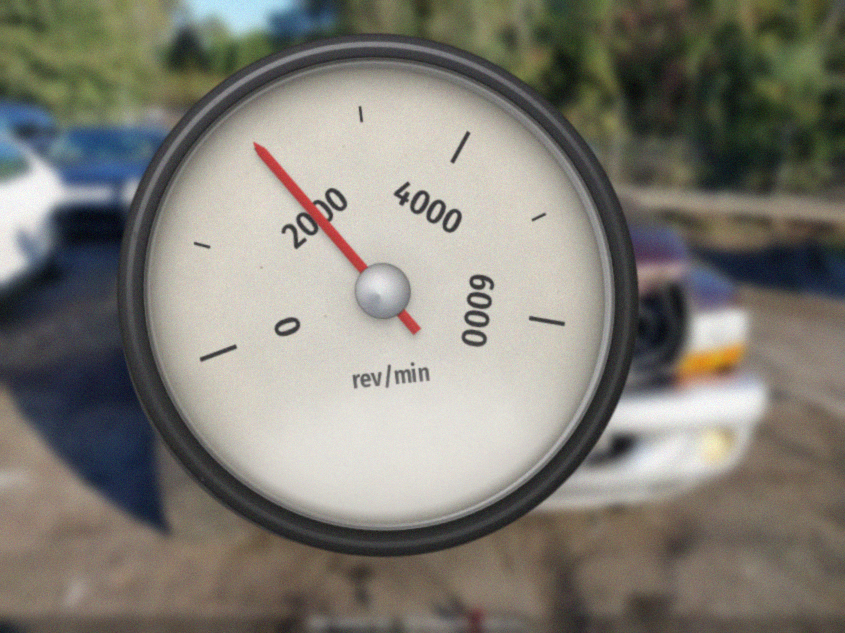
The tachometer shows 2000 rpm
